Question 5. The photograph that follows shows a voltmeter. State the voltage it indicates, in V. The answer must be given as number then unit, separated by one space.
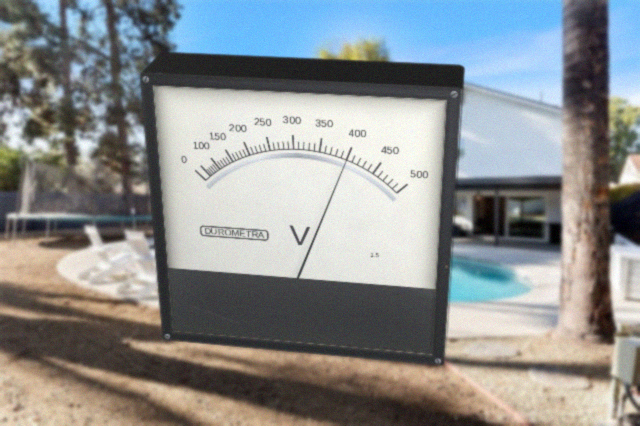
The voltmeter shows 400 V
